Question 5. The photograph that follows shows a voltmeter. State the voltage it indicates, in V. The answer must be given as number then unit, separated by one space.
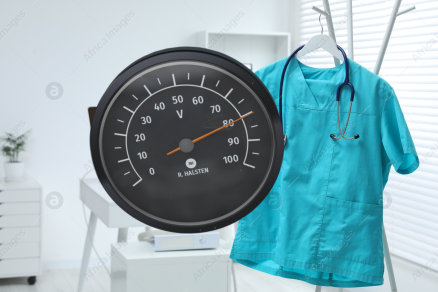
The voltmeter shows 80 V
